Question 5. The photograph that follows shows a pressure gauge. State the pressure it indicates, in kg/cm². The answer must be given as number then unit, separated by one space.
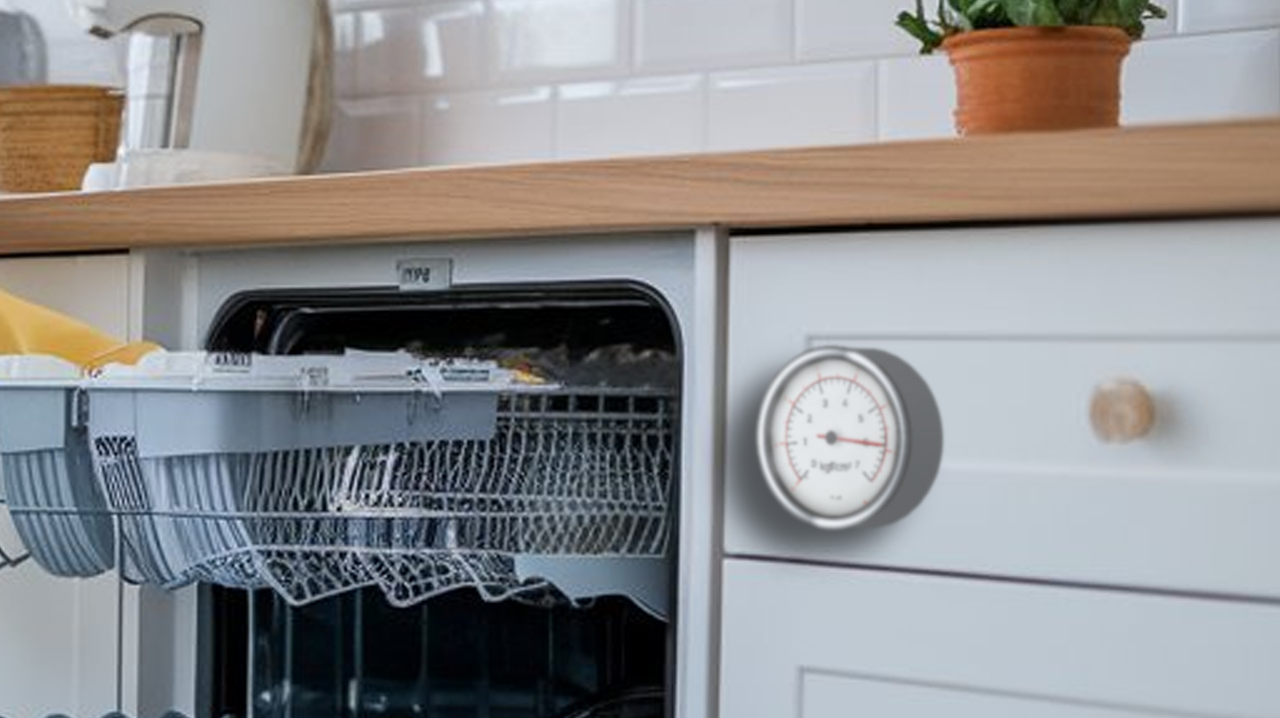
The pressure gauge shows 6 kg/cm²
